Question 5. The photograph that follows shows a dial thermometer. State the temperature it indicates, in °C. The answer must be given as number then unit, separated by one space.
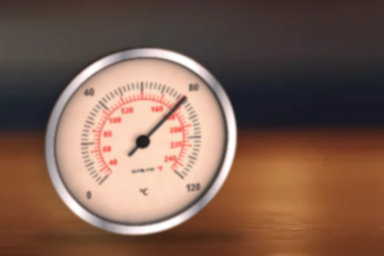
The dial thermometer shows 80 °C
